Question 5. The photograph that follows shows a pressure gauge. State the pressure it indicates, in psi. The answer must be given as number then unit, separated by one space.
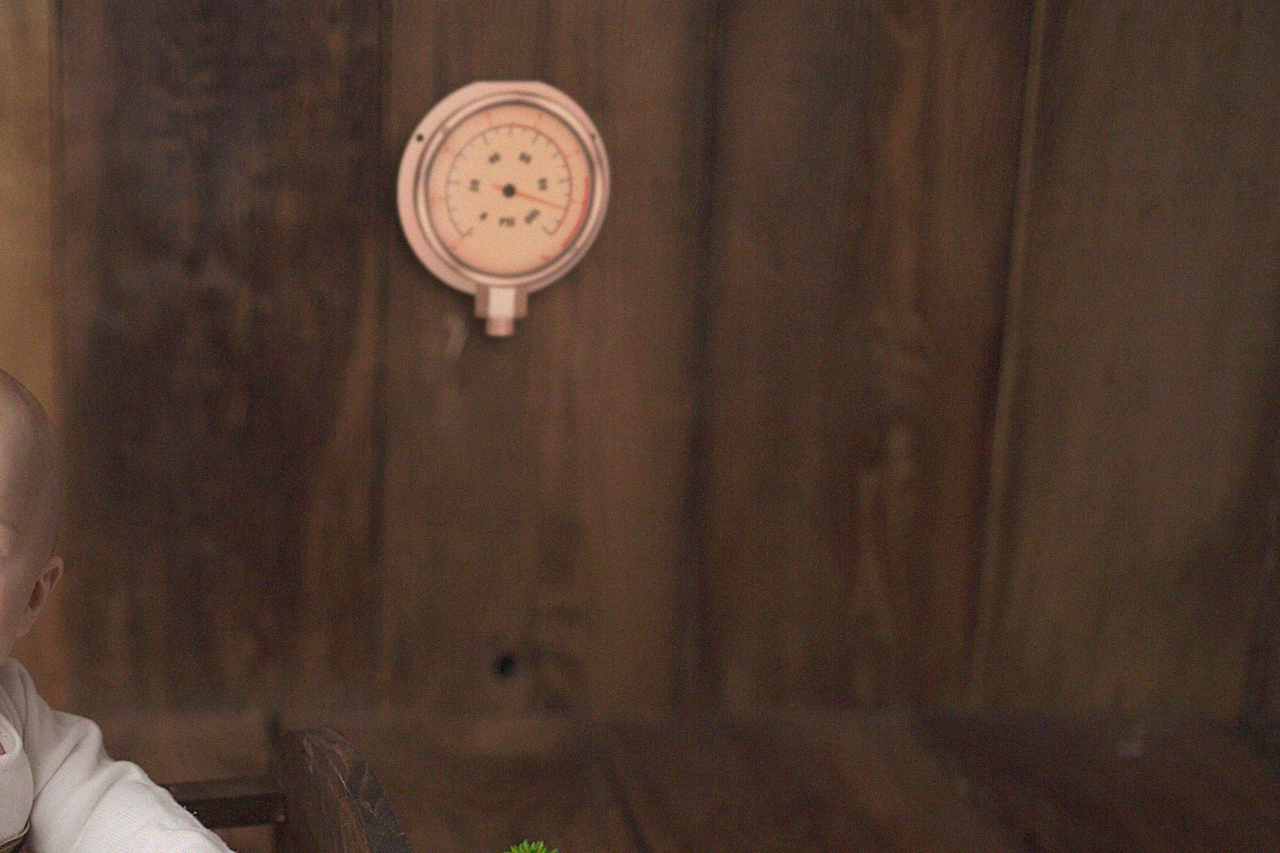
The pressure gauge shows 90 psi
